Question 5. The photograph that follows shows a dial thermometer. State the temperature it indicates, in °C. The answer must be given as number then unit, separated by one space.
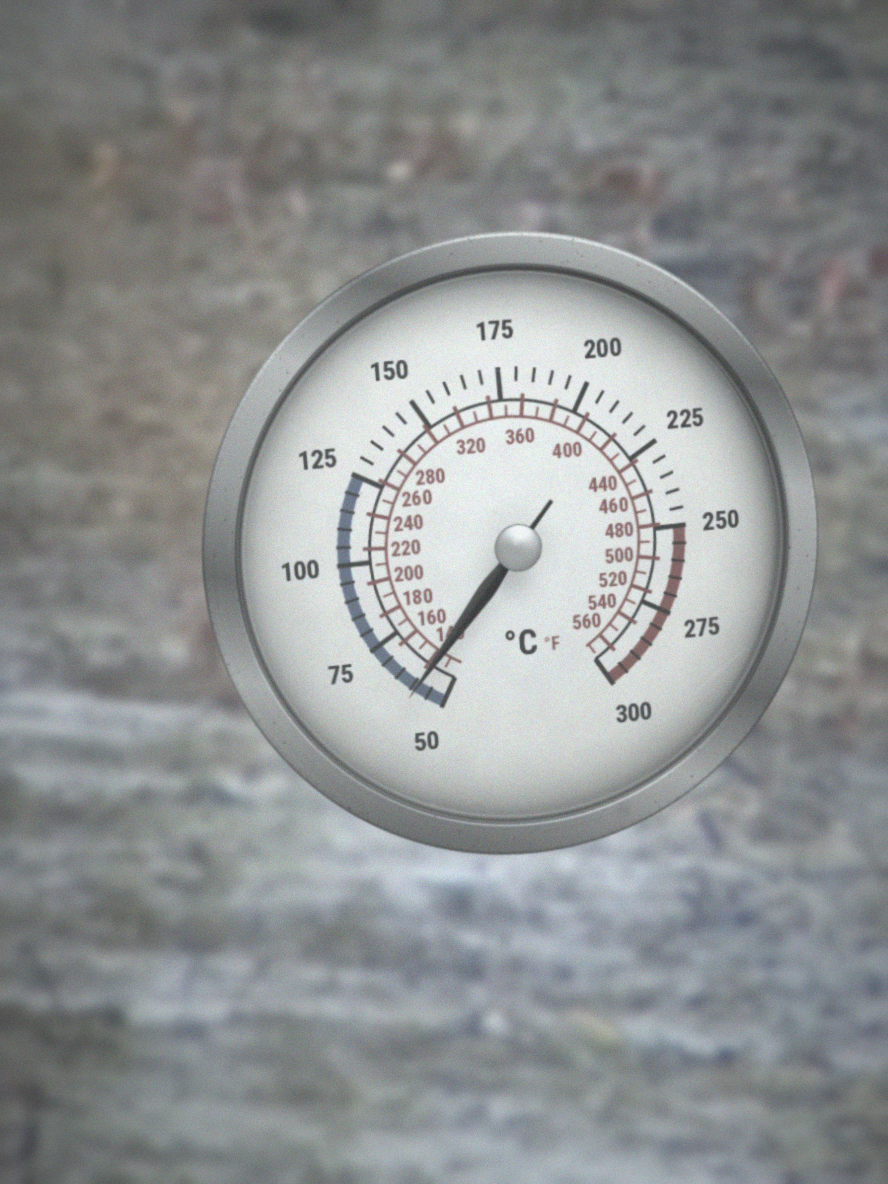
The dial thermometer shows 60 °C
